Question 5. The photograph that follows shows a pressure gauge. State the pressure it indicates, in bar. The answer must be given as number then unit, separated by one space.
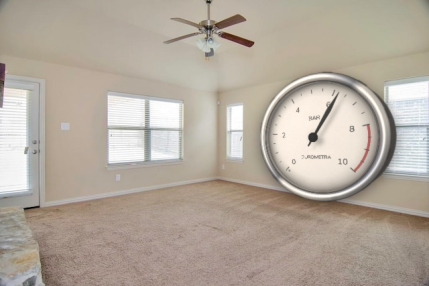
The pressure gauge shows 6.25 bar
